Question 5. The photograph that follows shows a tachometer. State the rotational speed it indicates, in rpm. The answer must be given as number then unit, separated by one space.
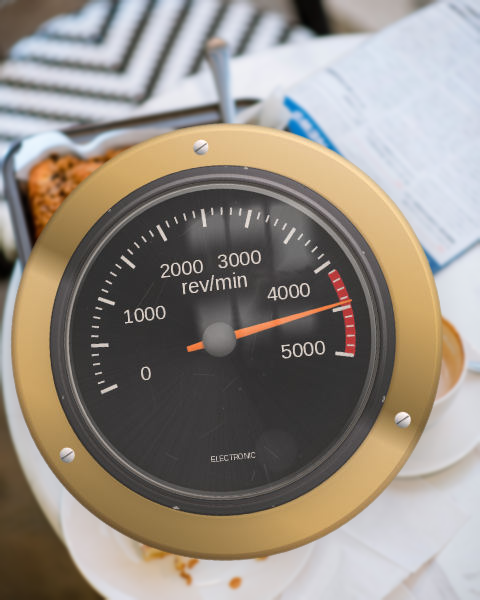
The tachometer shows 4450 rpm
